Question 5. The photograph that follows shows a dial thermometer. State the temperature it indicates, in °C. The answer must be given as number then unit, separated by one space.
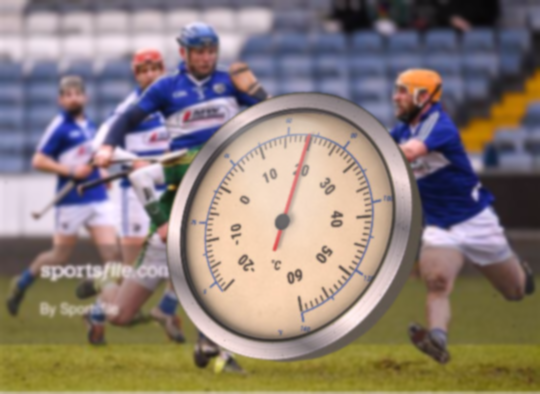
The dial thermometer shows 20 °C
